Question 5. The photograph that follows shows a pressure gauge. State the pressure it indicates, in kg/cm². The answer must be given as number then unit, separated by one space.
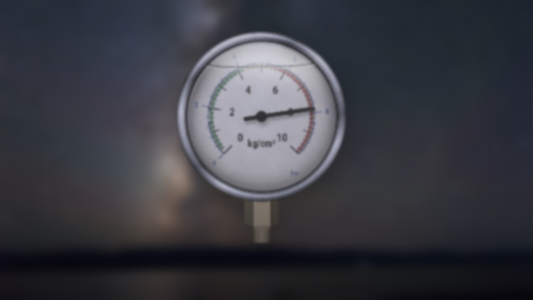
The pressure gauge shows 8 kg/cm²
